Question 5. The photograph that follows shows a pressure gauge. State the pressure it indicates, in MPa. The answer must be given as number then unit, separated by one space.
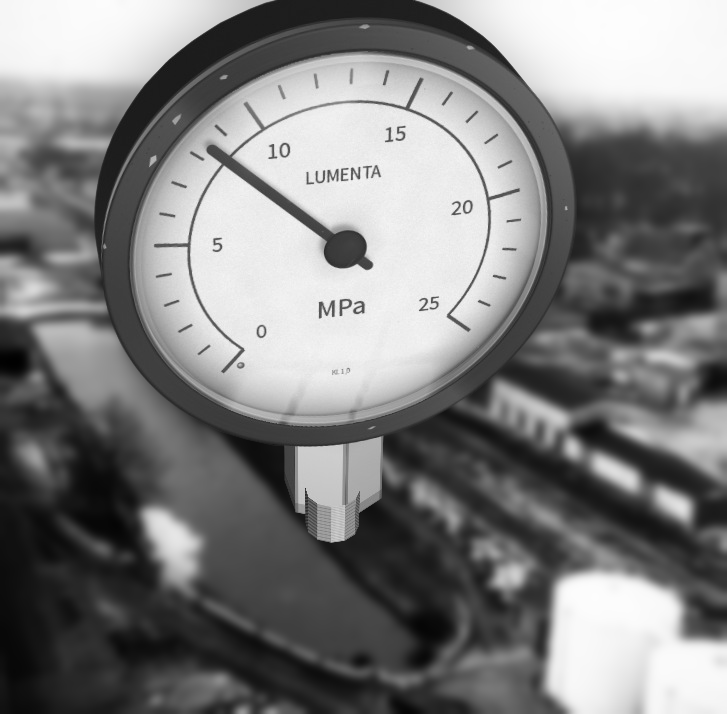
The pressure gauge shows 8.5 MPa
